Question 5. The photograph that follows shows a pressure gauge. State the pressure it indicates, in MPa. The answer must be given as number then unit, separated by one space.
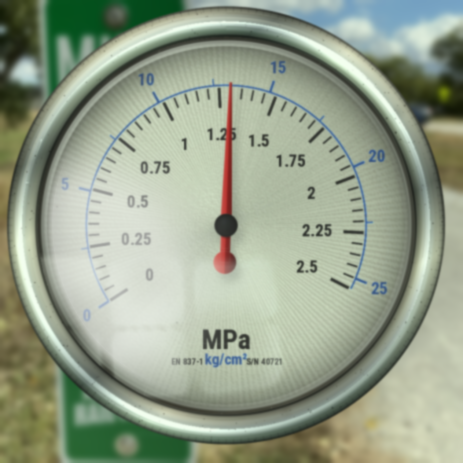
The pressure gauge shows 1.3 MPa
